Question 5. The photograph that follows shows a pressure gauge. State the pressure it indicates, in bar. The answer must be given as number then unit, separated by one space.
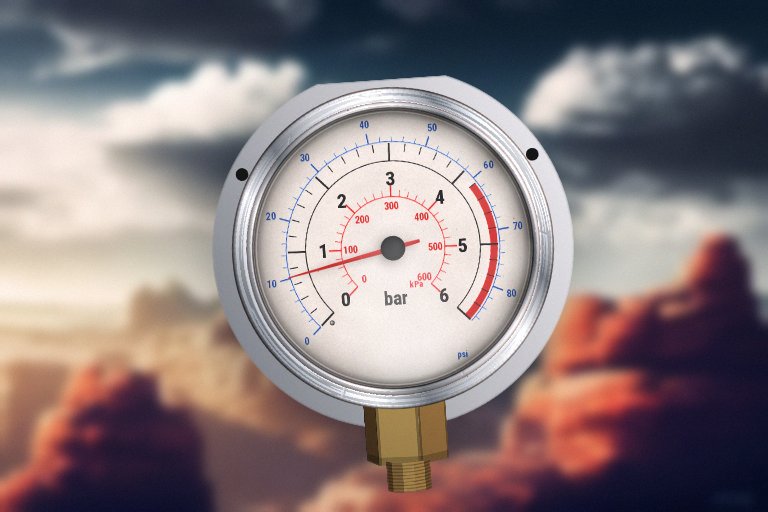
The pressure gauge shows 0.7 bar
